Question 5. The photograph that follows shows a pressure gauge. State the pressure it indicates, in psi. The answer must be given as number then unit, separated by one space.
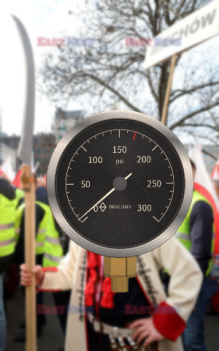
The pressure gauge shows 5 psi
